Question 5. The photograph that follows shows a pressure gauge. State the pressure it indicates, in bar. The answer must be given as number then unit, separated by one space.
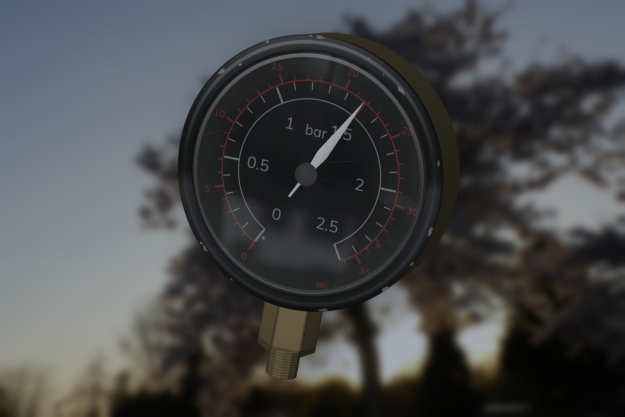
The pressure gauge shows 1.5 bar
